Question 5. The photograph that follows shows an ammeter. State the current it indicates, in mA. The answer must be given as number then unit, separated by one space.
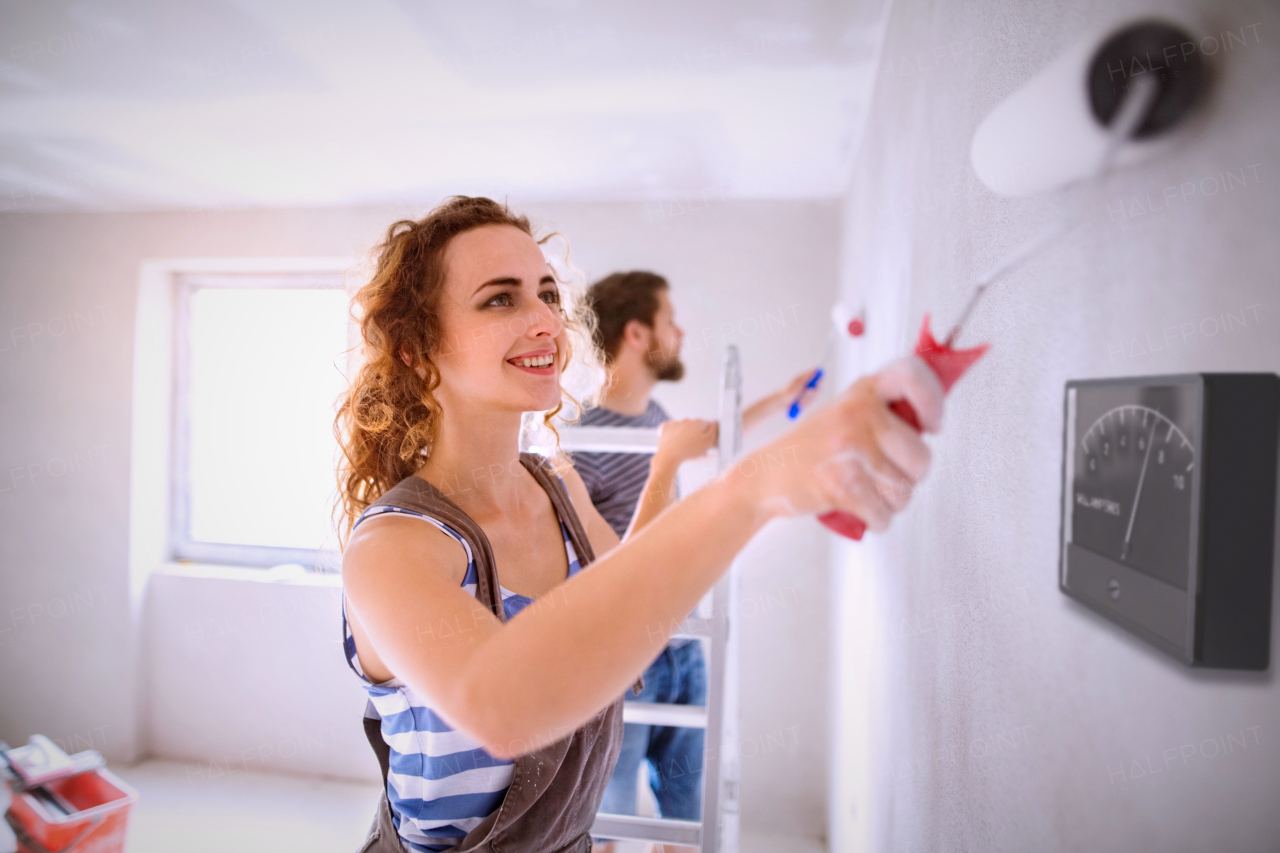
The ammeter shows 7 mA
